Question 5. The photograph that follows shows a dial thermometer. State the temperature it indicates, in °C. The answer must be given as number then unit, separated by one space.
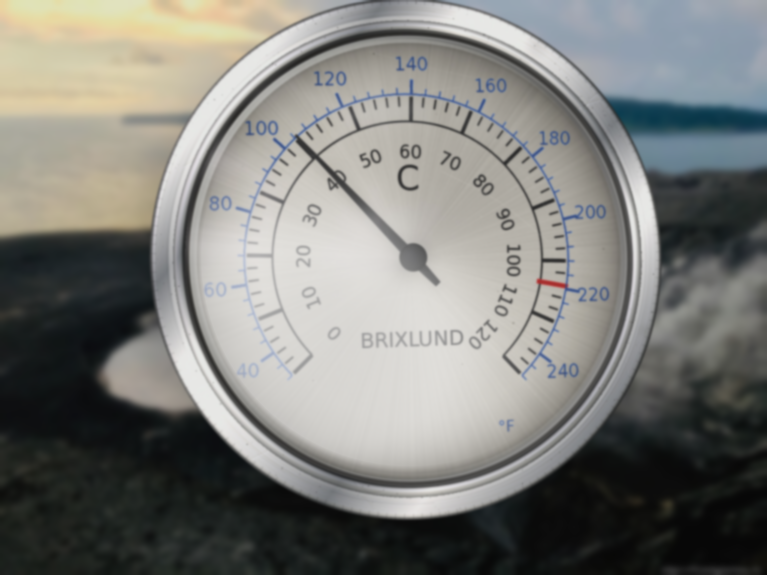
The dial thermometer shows 40 °C
